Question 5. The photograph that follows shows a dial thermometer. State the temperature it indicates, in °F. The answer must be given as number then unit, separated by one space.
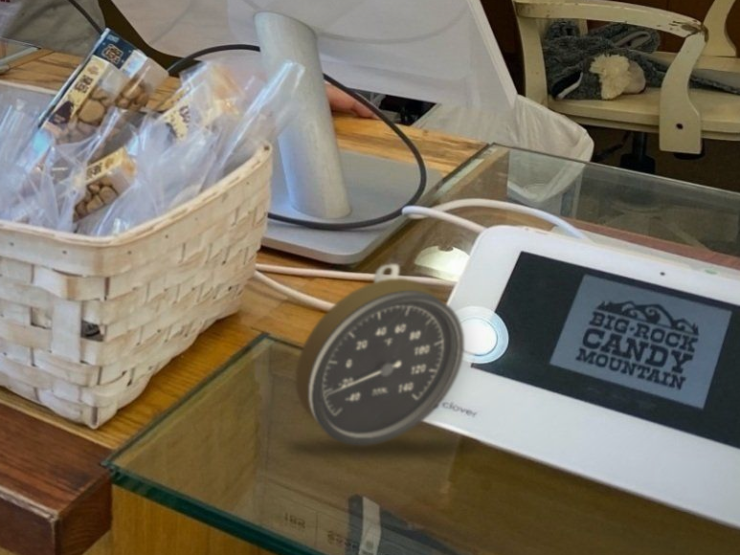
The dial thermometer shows -20 °F
